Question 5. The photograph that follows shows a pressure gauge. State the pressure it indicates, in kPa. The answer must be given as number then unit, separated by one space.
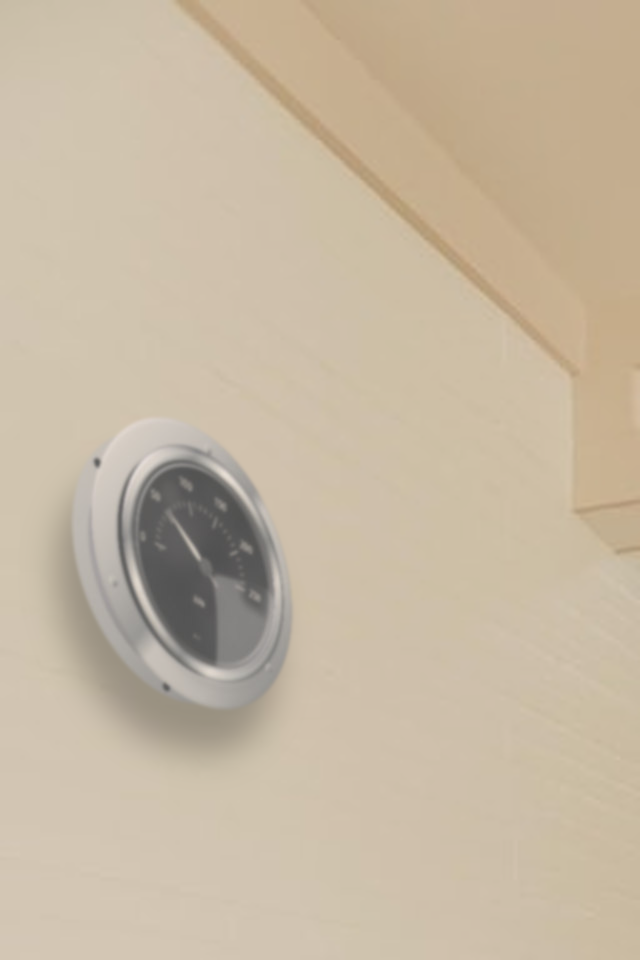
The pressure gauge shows 50 kPa
